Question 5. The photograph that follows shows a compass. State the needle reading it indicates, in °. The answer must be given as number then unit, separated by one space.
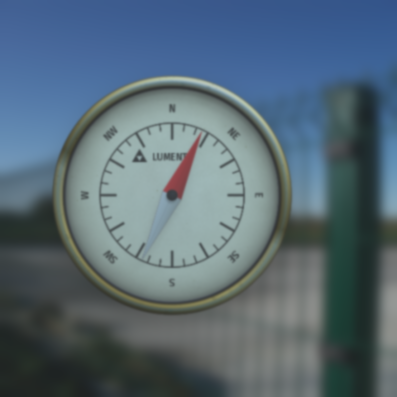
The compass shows 25 °
